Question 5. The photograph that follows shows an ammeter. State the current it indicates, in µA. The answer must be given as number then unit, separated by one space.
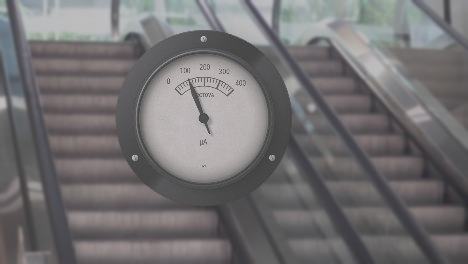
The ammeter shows 100 µA
